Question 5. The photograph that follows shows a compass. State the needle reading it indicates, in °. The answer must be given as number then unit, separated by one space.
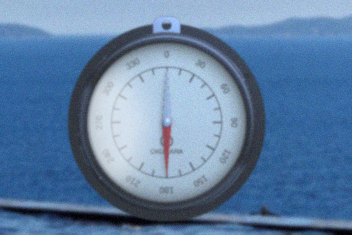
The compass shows 180 °
